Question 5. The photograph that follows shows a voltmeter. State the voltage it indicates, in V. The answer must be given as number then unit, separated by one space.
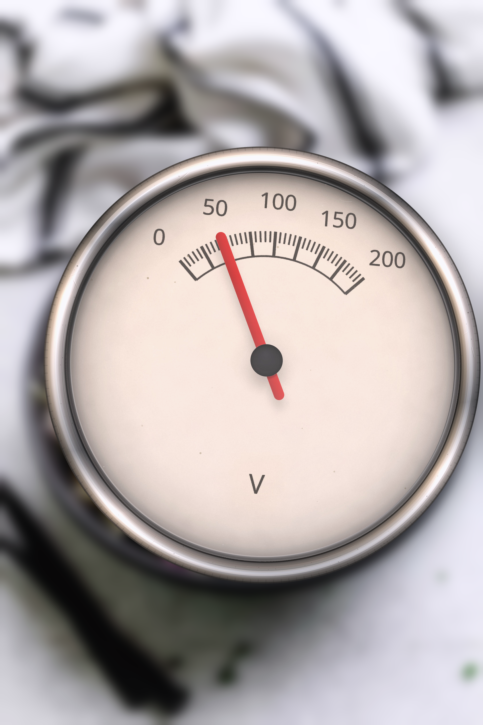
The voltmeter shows 45 V
